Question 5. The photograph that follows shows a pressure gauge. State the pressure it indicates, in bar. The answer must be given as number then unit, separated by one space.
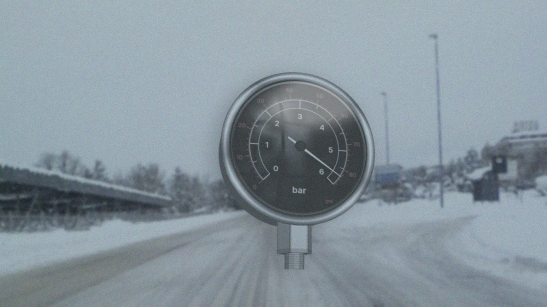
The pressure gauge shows 5.75 bar
